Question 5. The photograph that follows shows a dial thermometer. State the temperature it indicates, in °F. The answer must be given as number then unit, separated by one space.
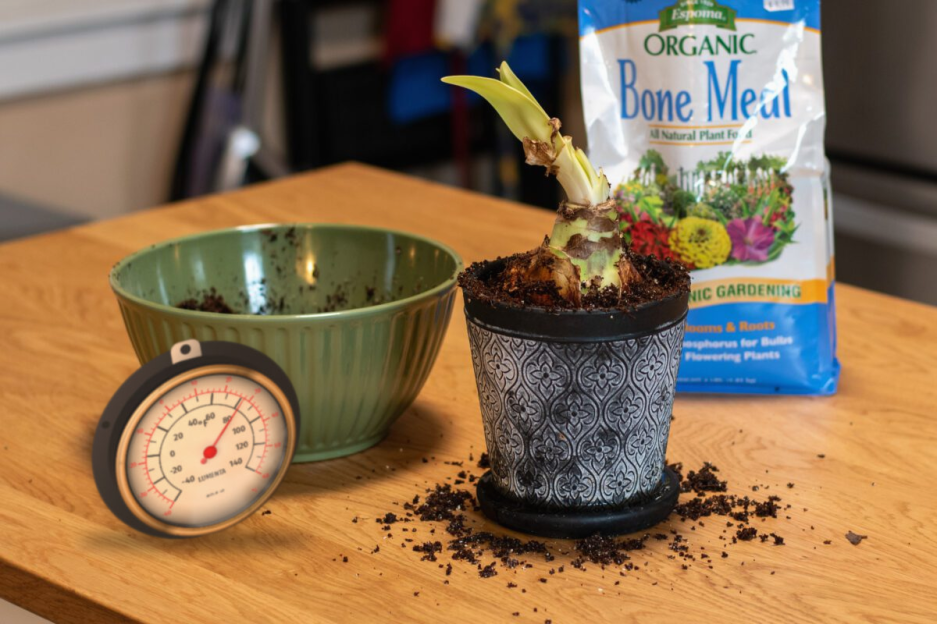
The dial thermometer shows 80 °F
